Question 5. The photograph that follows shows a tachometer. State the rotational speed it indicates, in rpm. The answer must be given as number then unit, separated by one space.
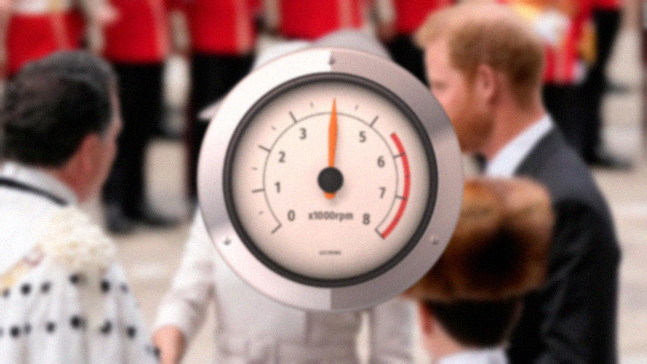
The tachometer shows 4000 rpm
